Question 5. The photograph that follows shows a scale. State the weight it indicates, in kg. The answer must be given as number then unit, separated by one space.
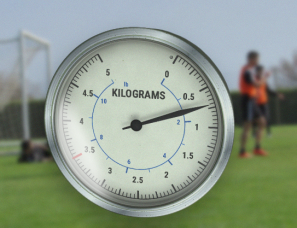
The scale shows 0.7 kg
